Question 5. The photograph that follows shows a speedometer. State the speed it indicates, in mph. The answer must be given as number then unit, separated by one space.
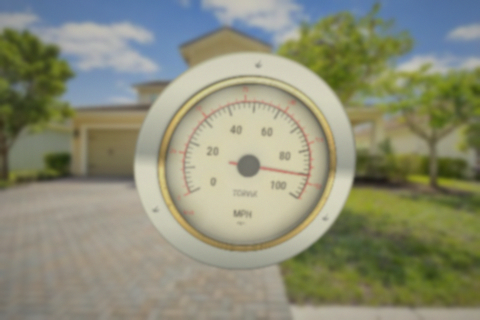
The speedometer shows 90 mph
